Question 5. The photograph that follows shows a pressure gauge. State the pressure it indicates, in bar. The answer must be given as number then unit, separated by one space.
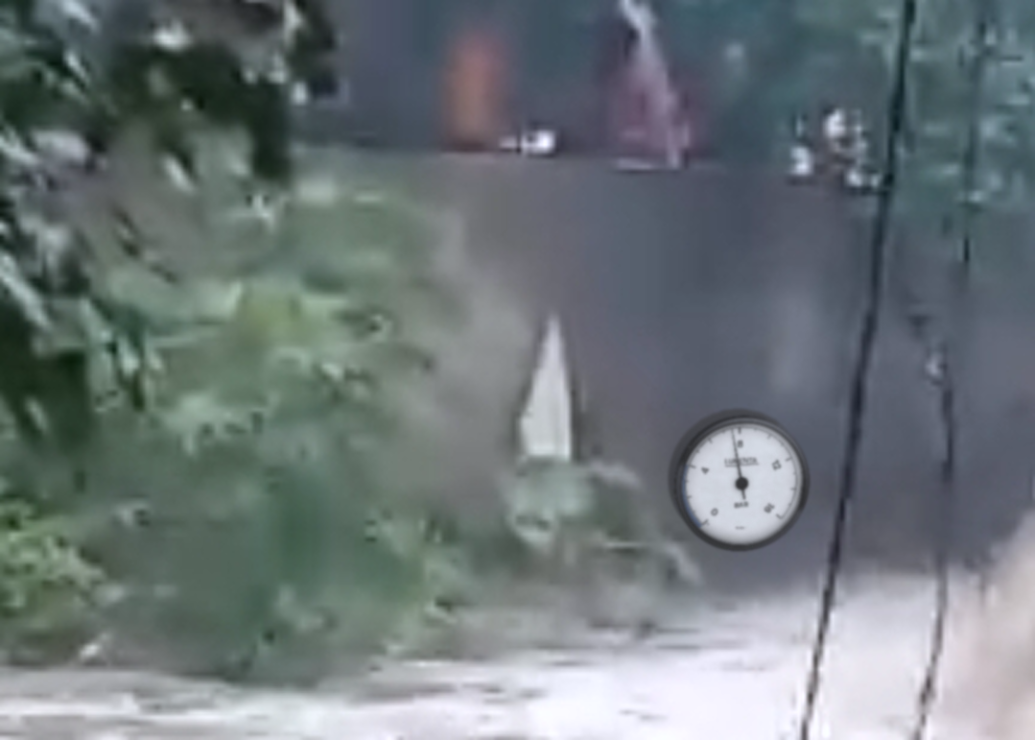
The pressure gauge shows 7.5 bar
